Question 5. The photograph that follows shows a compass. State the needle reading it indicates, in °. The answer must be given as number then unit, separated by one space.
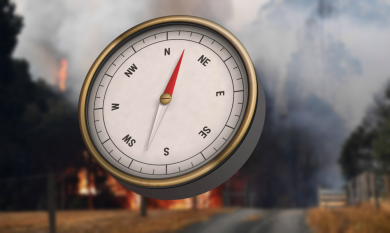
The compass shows 20 °
